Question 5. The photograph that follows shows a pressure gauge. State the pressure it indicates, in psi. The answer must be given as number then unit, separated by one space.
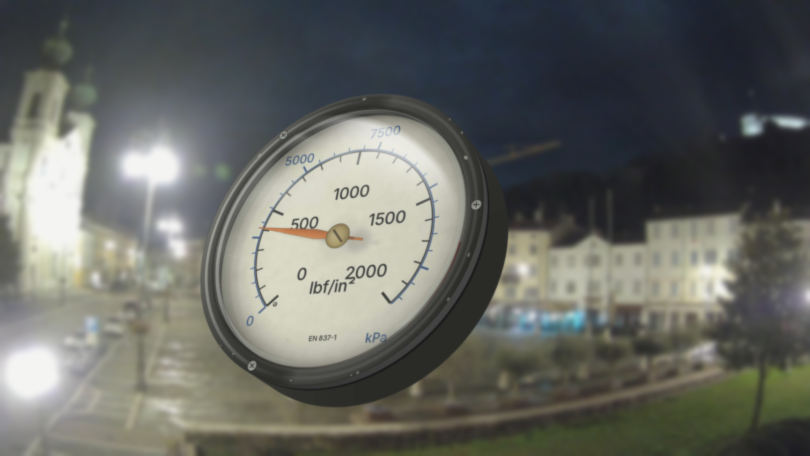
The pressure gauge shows 400 psi
